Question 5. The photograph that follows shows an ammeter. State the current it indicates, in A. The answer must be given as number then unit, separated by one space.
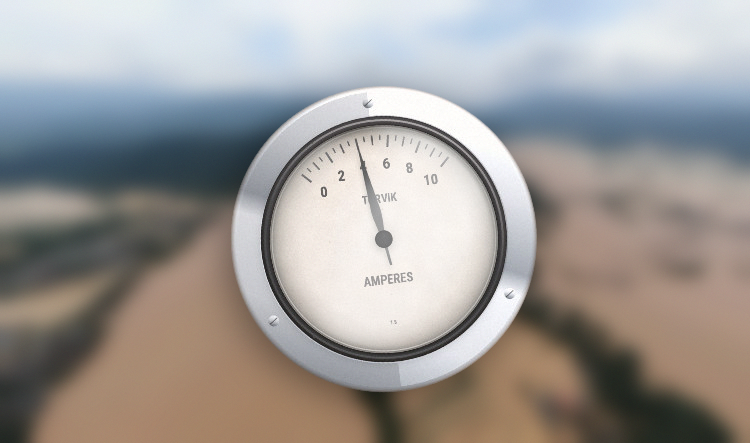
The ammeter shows 4 A
